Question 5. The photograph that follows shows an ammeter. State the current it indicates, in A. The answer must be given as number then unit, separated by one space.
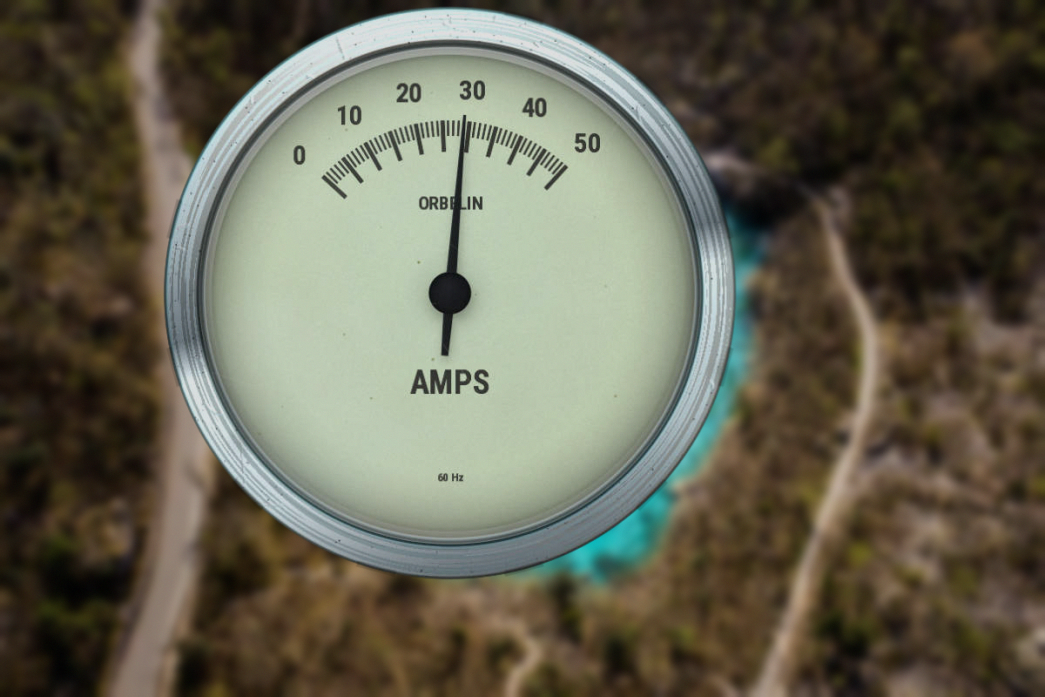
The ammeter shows 29 A
